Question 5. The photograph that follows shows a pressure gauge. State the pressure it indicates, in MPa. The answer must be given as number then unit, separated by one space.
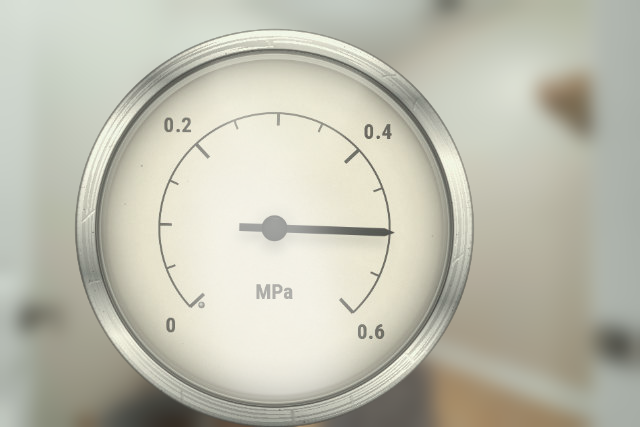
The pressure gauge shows 0.5 MPa
